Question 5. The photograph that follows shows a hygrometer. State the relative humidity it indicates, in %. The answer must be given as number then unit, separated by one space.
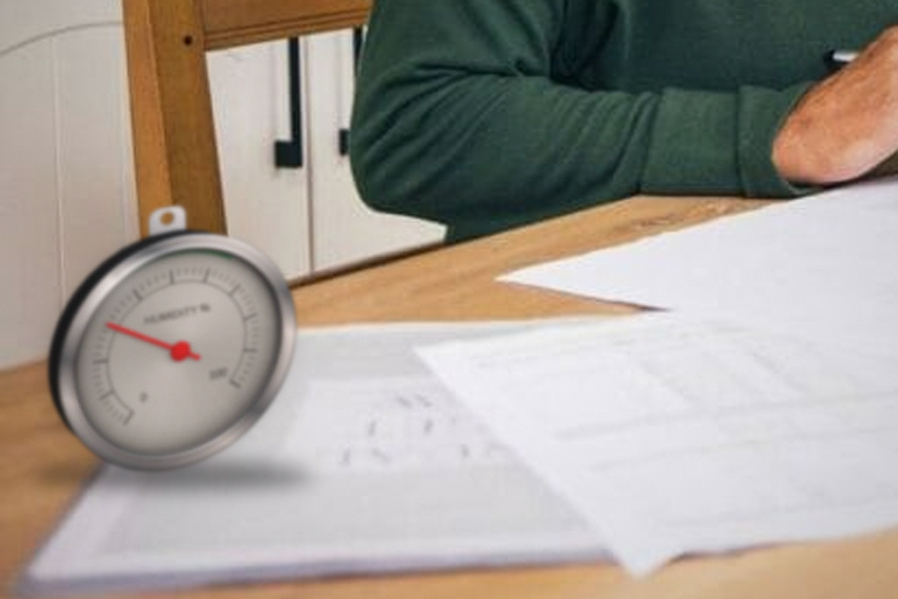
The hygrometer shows 30 %
